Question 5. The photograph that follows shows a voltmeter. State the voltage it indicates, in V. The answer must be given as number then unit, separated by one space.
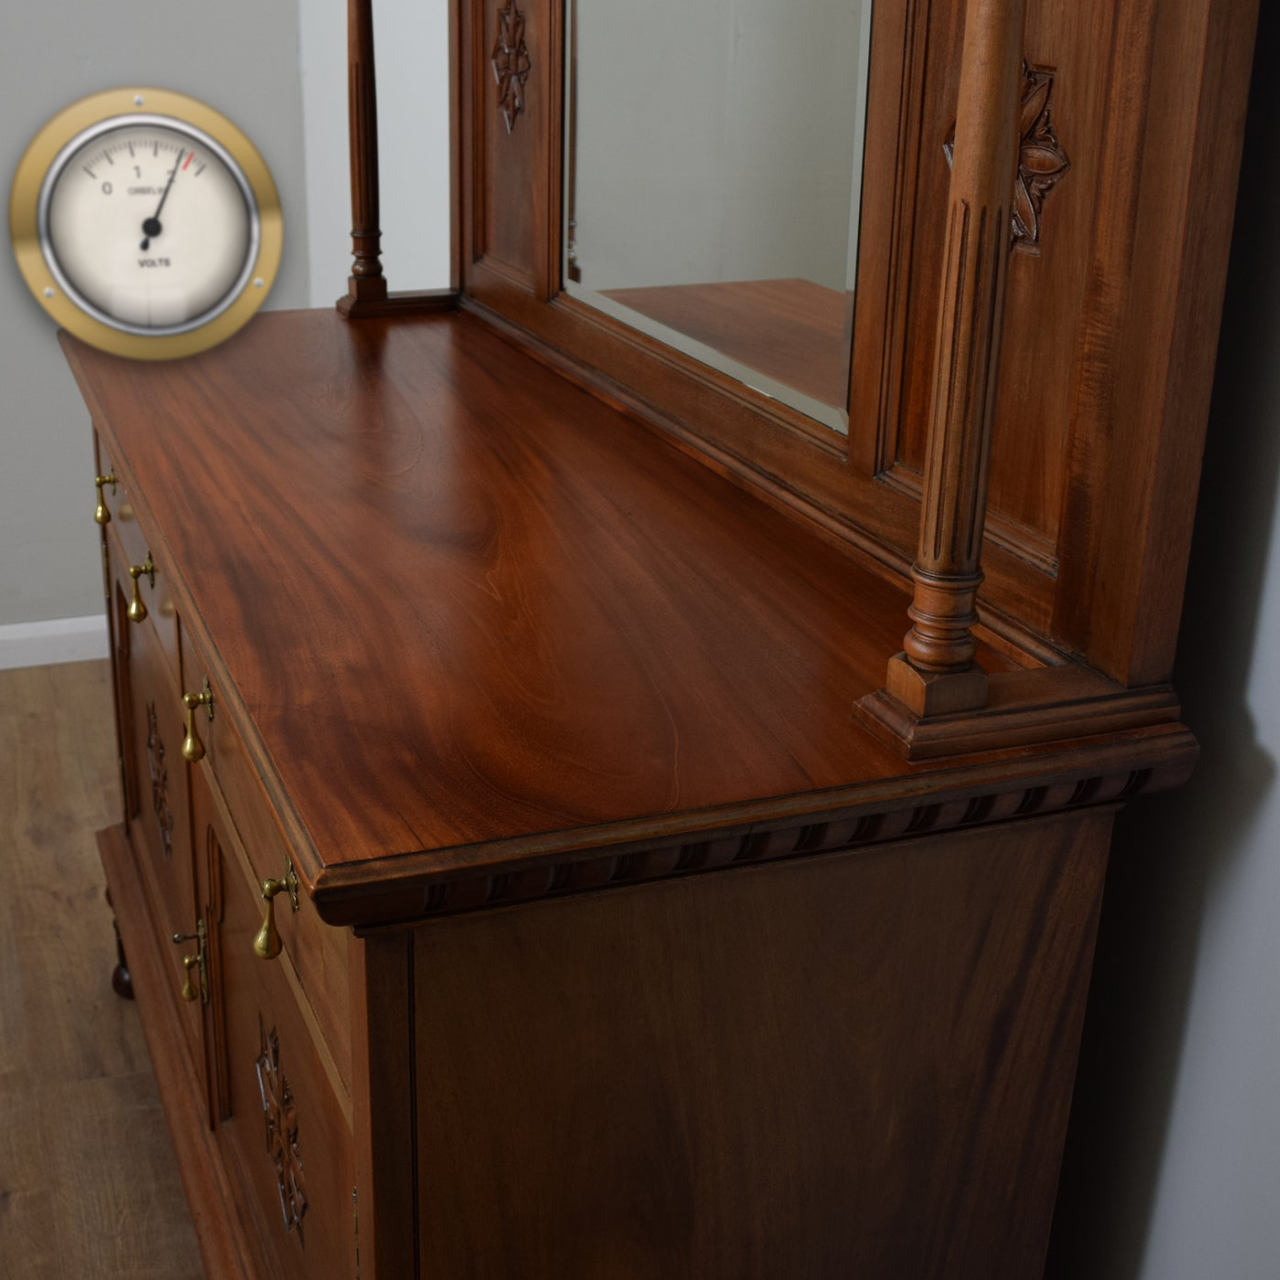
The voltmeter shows 2 V
